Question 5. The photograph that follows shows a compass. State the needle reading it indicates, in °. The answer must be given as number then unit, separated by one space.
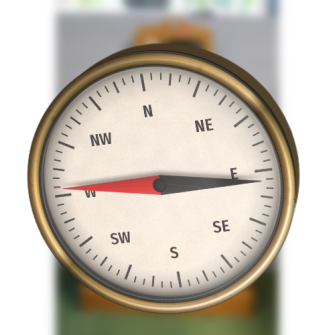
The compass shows 275 °
